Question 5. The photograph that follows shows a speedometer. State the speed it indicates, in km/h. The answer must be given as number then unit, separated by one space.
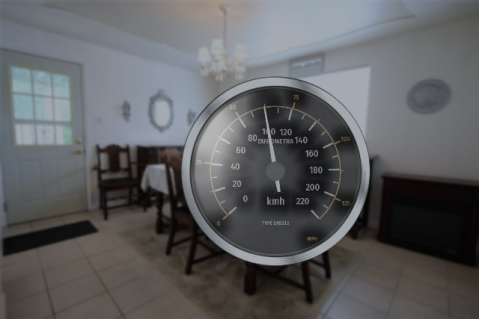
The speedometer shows 100 km/h
